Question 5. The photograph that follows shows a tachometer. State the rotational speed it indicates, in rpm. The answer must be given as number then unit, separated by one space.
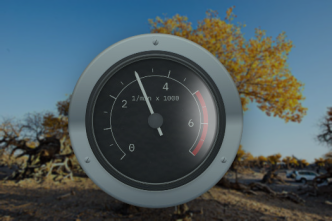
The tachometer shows 3000 rpm
